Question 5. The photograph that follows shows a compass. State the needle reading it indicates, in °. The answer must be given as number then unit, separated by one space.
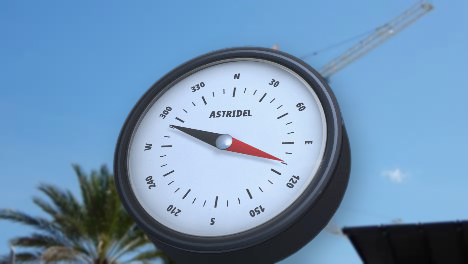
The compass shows 110 °
